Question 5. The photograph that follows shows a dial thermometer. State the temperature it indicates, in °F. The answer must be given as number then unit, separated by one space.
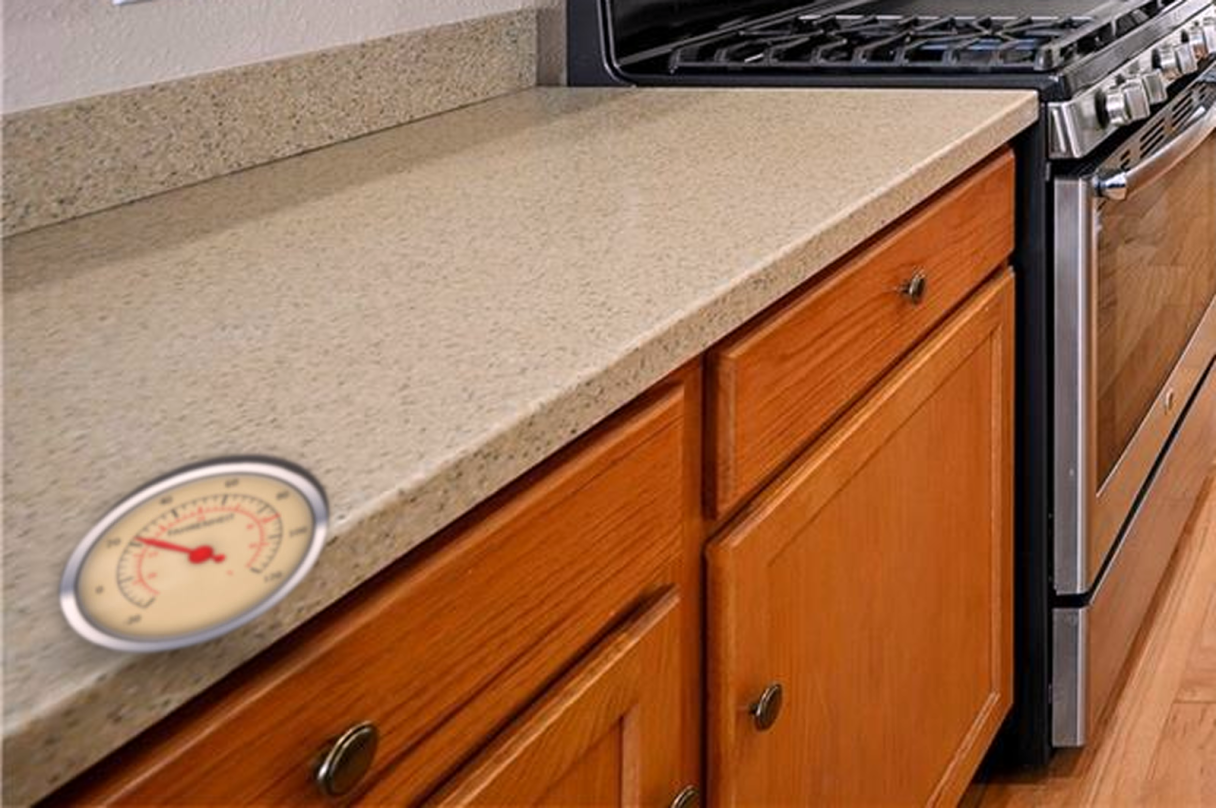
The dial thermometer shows 24 °F
